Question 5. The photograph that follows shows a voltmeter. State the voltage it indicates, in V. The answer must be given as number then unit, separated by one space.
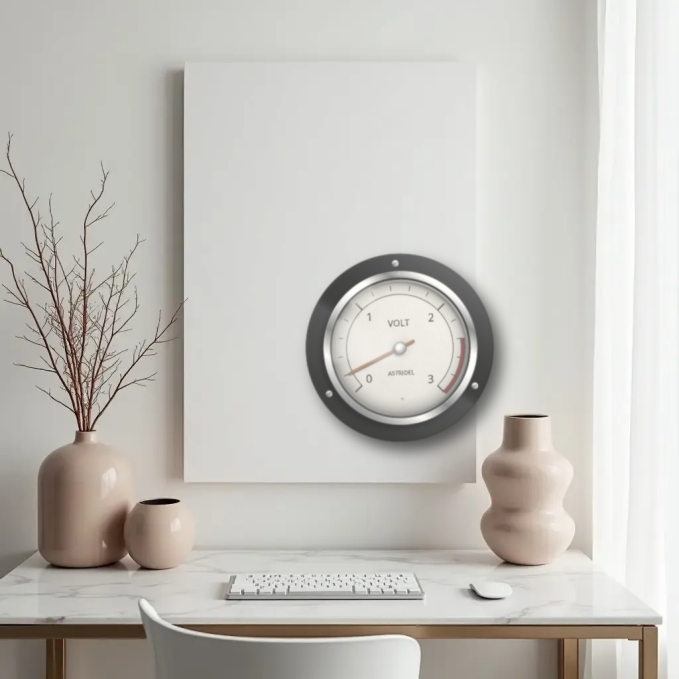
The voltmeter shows 0.2 V
